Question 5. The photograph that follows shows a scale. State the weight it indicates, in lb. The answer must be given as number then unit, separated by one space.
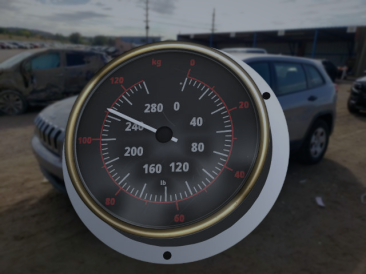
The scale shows 244 lb
